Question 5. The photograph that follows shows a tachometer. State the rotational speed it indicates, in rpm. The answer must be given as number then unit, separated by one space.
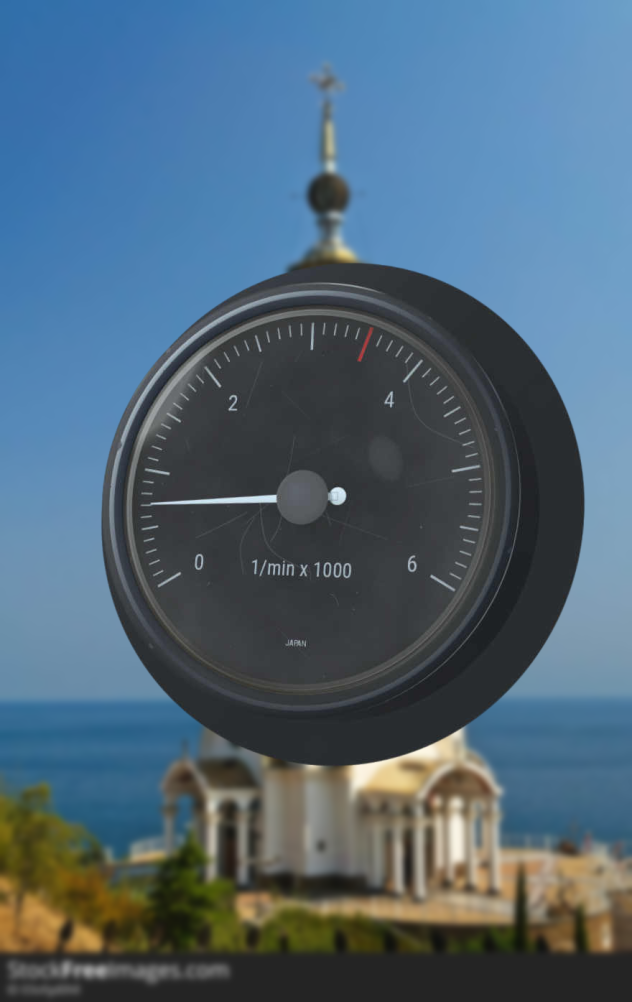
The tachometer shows 700 rpm
